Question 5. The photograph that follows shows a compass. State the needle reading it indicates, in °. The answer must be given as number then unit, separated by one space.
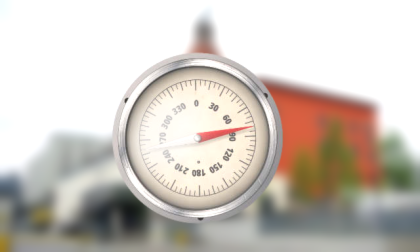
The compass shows 80 °
